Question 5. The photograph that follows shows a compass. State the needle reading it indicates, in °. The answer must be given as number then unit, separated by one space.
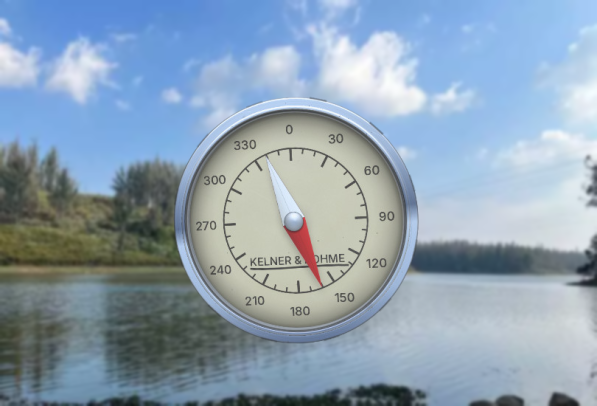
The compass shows 160 °
